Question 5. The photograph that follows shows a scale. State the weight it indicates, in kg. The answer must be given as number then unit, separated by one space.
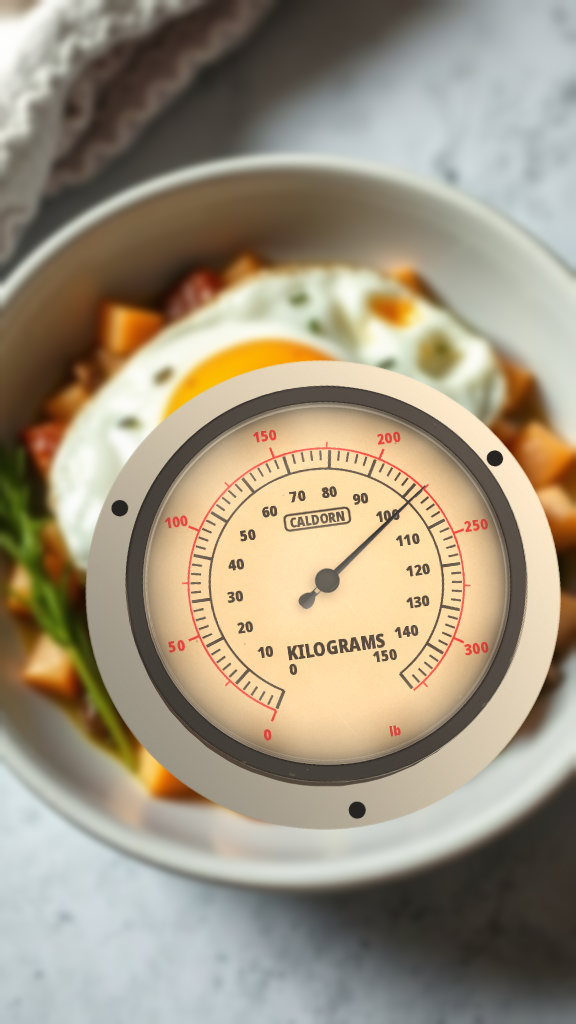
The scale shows 102 kg
